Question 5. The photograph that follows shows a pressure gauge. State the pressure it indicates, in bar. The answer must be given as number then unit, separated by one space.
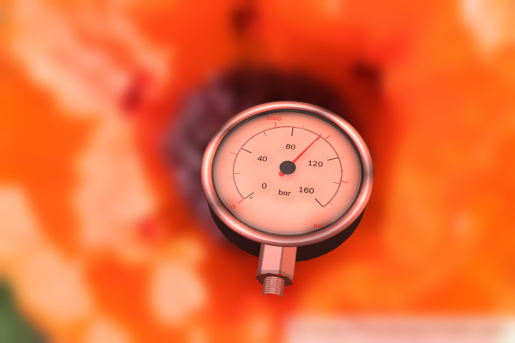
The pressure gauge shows 100 bar
